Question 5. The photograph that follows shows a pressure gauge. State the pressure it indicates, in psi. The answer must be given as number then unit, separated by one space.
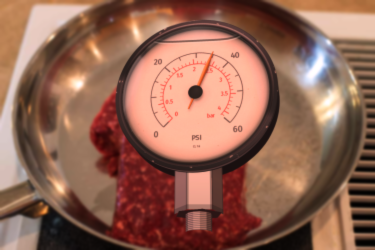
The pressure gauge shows 35 psi
